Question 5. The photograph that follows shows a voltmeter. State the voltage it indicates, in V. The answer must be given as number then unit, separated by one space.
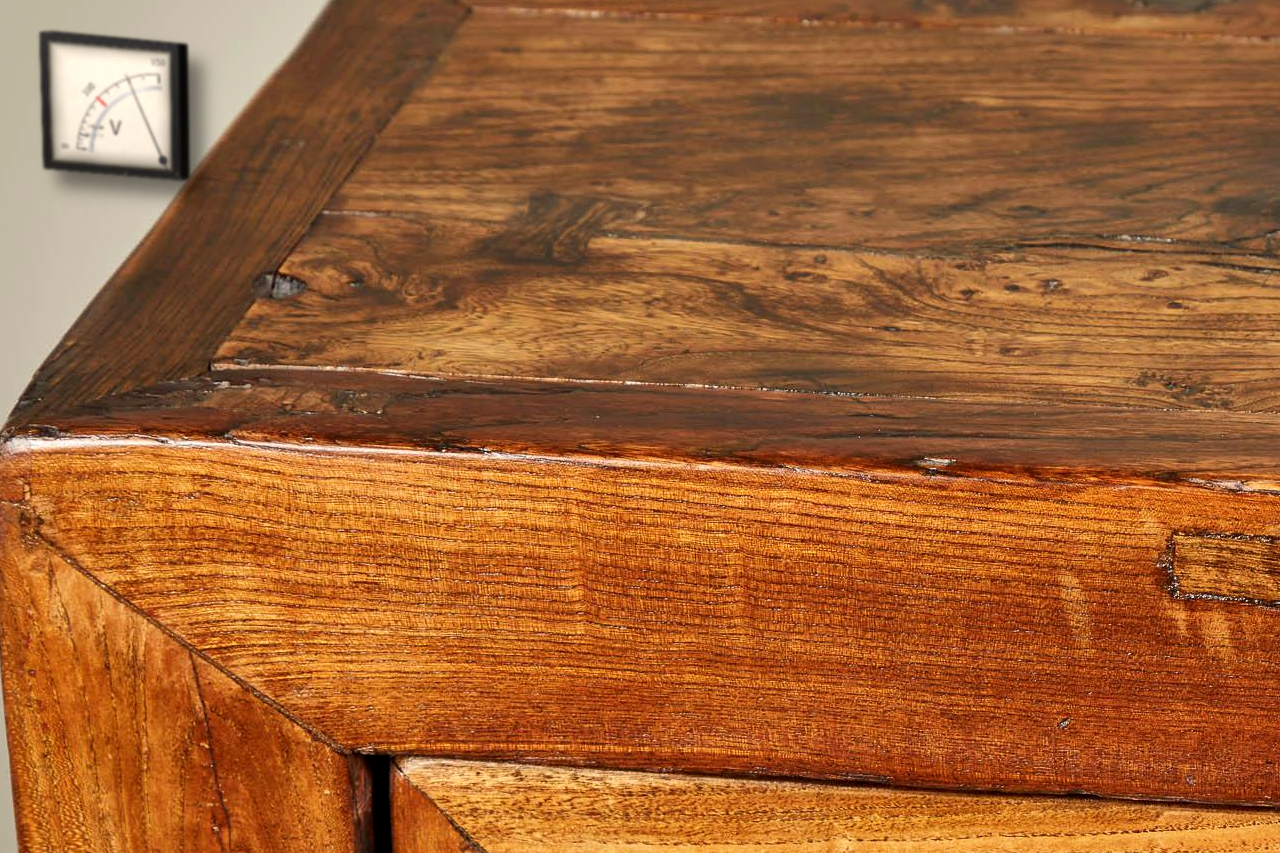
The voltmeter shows 130 V
